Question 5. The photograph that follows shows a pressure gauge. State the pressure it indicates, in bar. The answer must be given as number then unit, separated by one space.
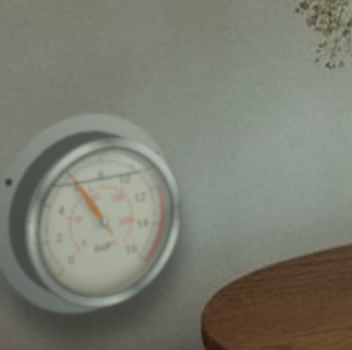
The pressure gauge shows 6 bar
